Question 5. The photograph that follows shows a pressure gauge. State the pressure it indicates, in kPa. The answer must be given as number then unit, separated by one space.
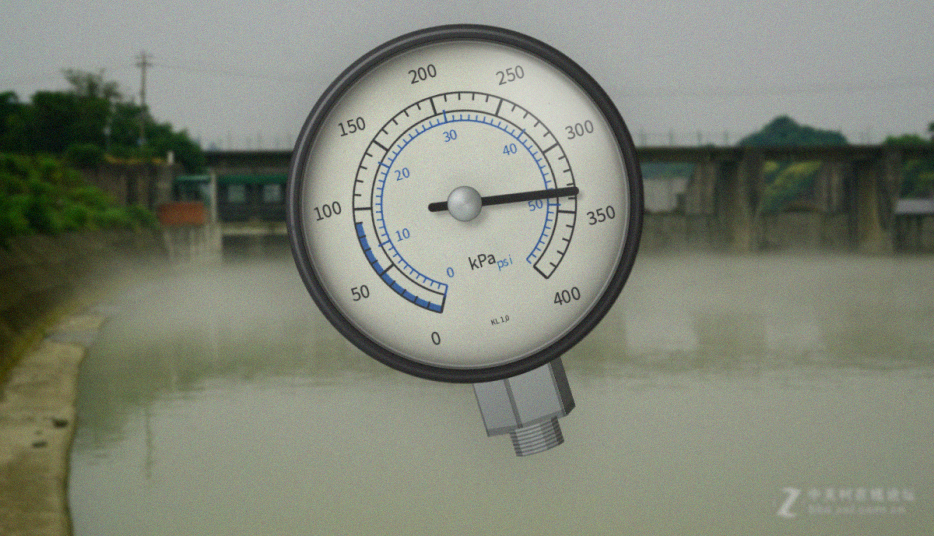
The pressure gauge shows 335 kPa
